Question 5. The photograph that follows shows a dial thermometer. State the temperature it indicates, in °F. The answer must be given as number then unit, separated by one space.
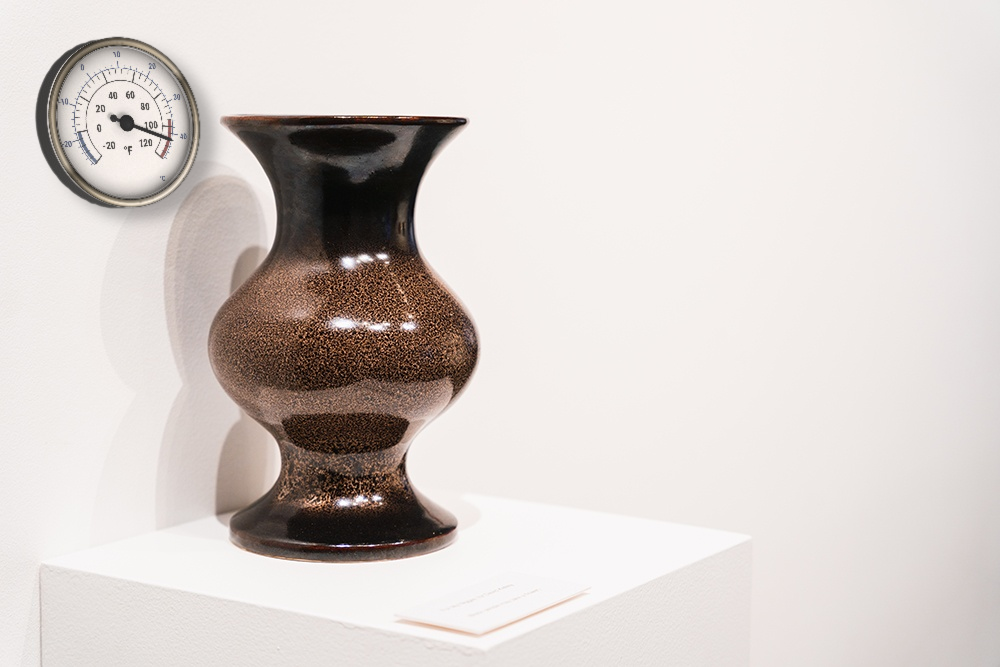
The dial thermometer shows 108 °F
